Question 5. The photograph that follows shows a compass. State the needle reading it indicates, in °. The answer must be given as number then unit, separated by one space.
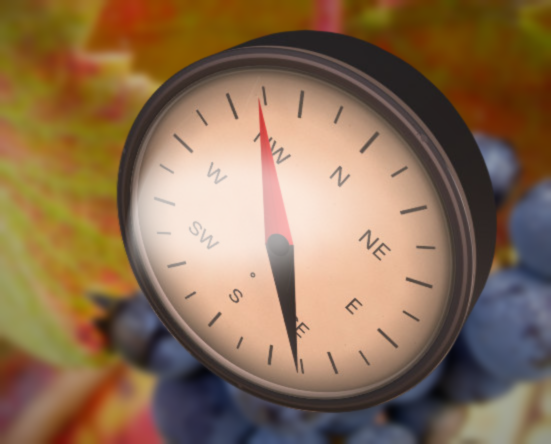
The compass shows 315 °
